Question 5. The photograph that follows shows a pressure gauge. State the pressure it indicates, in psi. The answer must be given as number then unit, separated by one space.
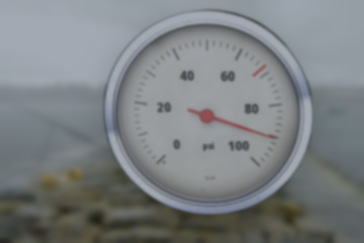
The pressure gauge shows 90 psi
